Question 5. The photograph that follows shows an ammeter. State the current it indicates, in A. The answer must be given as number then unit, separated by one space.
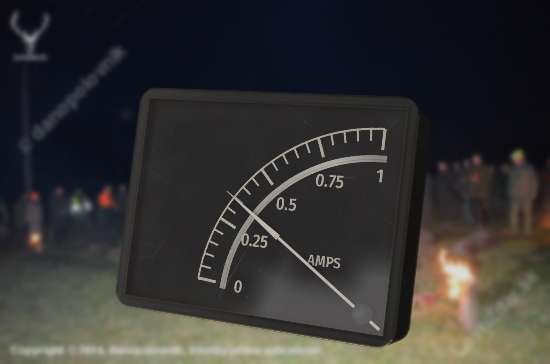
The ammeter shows 0.35 A
